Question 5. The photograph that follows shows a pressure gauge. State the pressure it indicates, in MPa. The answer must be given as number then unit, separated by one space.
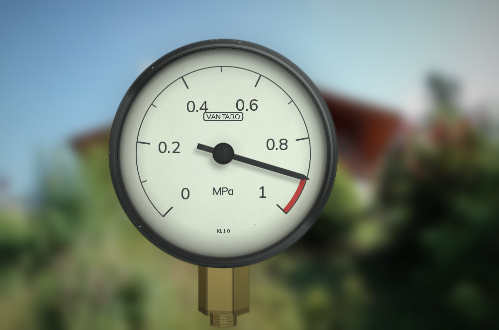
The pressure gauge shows 0.9 MPa
